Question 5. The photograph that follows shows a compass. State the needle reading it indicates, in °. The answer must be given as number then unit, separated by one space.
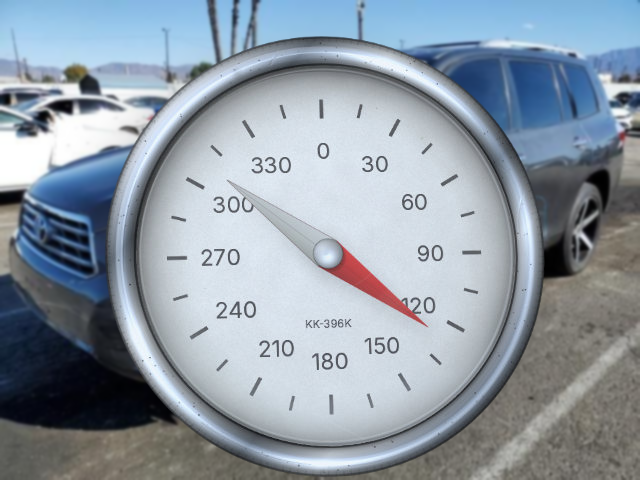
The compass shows 127.5 °
